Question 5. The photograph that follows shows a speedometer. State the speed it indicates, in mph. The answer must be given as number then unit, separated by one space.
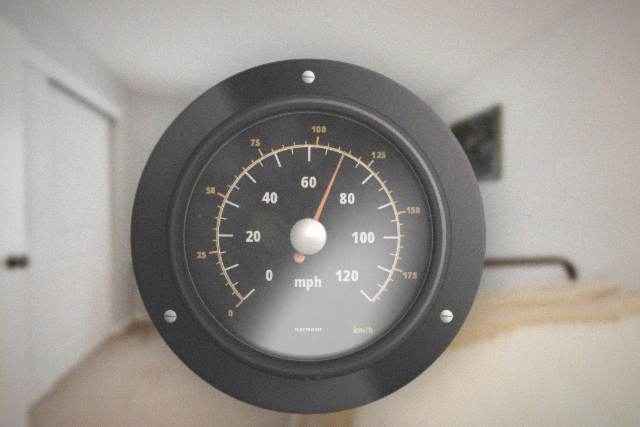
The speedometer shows 70 mph
